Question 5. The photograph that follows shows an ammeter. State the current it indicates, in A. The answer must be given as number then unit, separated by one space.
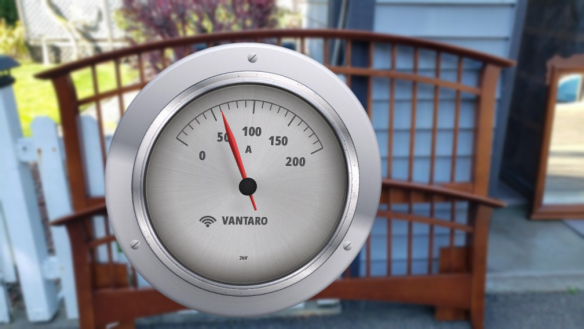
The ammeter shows 60 A
